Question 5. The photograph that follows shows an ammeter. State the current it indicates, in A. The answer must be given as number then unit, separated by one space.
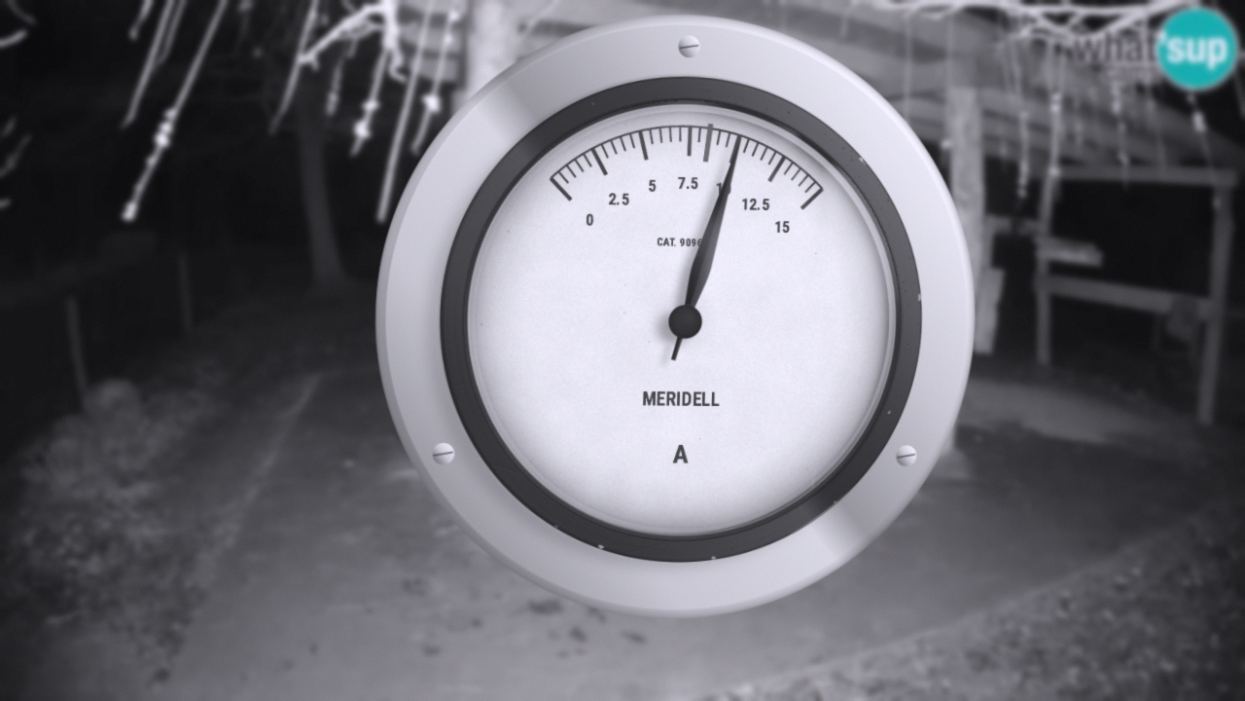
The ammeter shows 10 A
